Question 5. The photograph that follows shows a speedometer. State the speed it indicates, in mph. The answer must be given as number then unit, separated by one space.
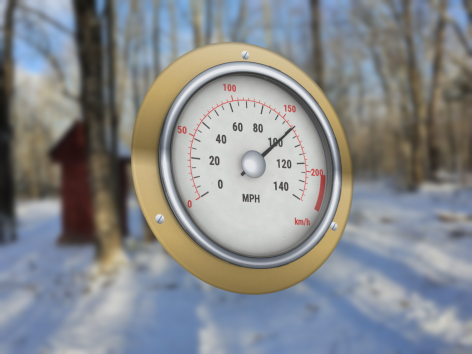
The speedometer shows 100 mph
